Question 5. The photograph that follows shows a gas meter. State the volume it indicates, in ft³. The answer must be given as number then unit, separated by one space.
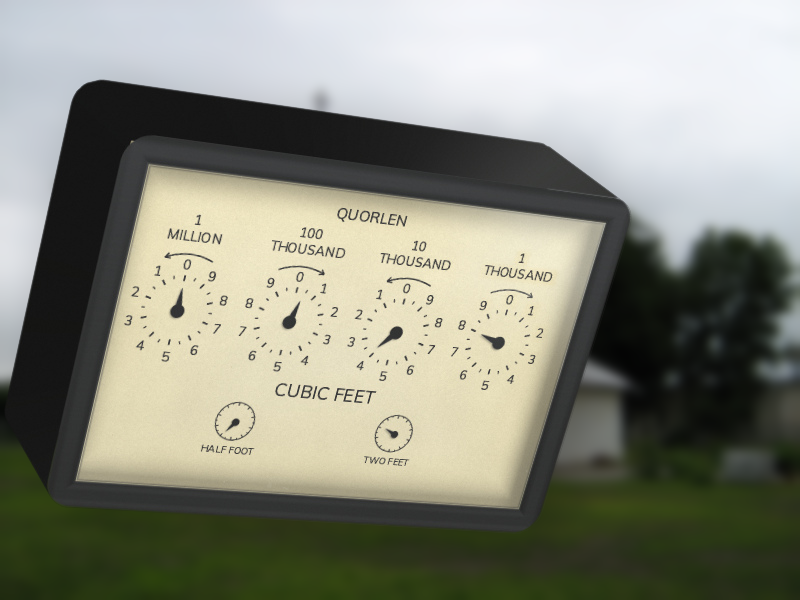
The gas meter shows 3800 ft³
